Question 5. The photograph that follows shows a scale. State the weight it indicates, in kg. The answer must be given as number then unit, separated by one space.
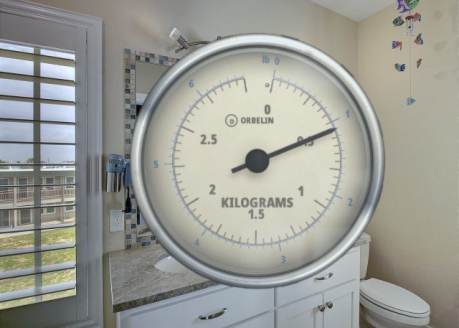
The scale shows 0.5 kg
